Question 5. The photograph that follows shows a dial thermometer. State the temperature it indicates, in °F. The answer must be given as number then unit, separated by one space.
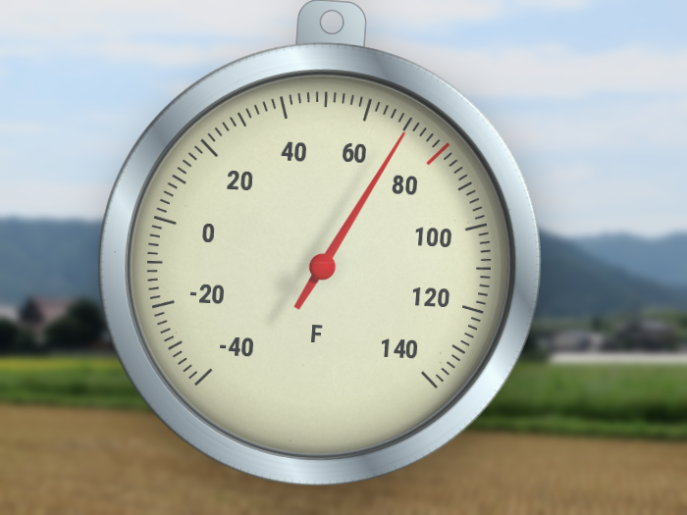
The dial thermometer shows 70 °F
